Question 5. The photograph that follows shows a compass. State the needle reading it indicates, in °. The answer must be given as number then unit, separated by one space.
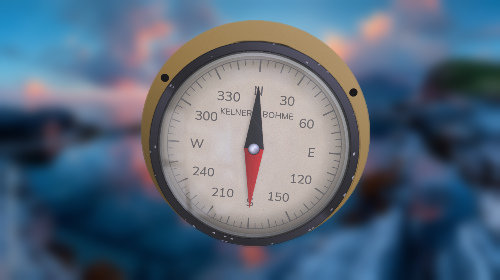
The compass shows 180 °
